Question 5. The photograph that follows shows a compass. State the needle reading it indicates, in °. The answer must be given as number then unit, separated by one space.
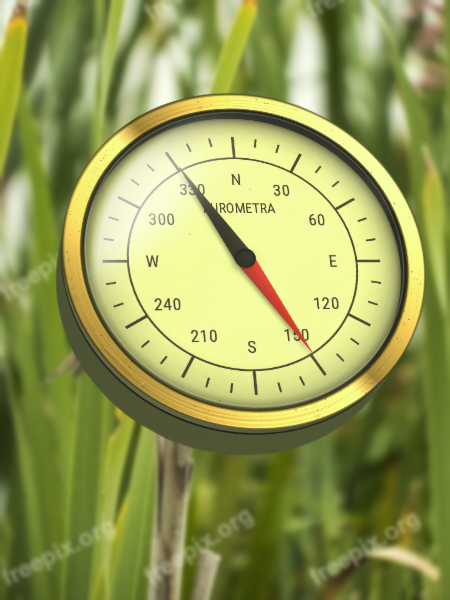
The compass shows 150 °
